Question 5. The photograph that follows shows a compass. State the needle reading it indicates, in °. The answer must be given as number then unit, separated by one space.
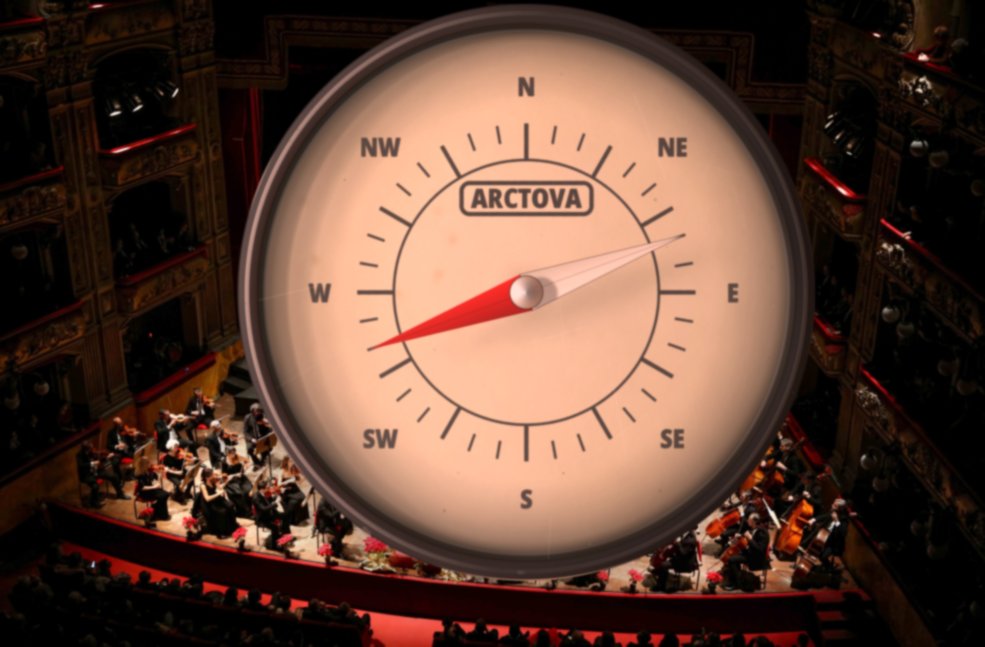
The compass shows 250 °
